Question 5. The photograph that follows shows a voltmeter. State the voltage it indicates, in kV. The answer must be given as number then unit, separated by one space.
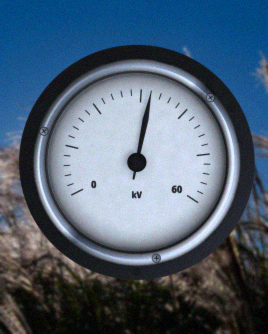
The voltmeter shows 32 kV
